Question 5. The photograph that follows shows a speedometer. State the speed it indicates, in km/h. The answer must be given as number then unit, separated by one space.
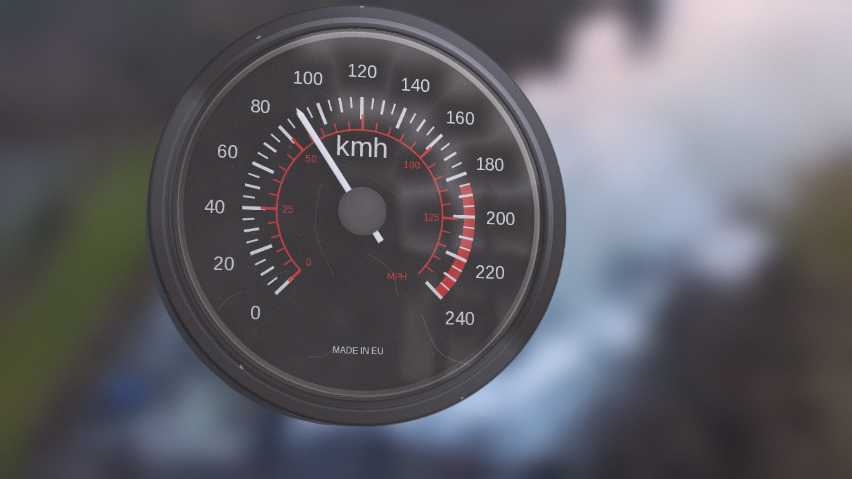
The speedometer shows 90 km/h
